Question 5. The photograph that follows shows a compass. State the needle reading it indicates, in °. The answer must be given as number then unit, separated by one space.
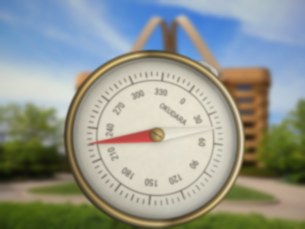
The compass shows 225 °
